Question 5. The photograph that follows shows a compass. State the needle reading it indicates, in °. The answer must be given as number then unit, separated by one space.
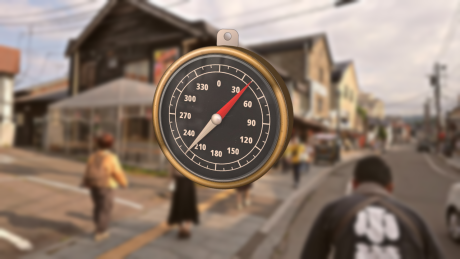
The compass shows 40 °
